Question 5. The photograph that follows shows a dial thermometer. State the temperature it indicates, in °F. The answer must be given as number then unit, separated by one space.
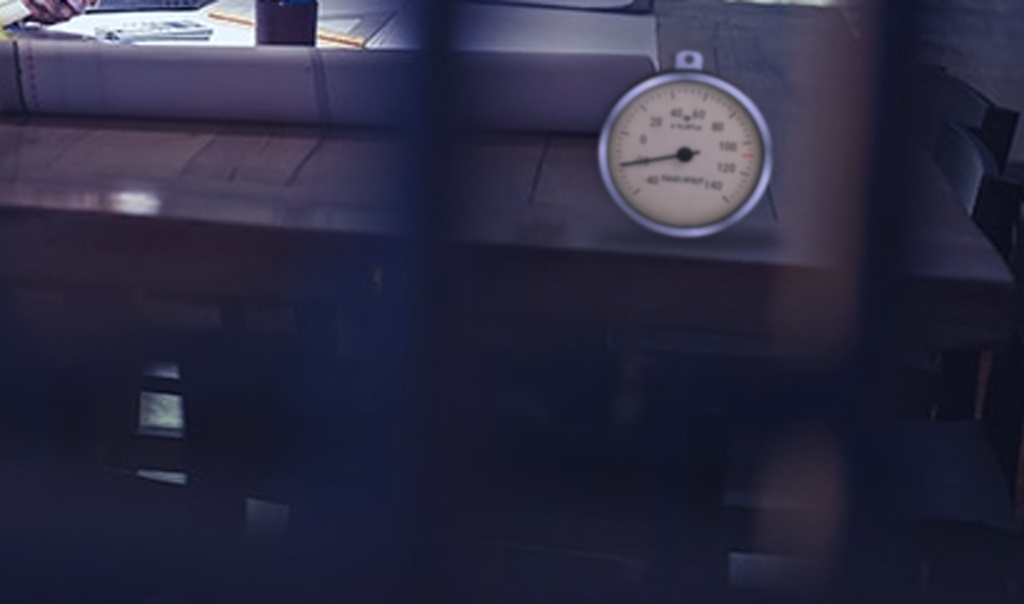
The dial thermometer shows -20 °F
